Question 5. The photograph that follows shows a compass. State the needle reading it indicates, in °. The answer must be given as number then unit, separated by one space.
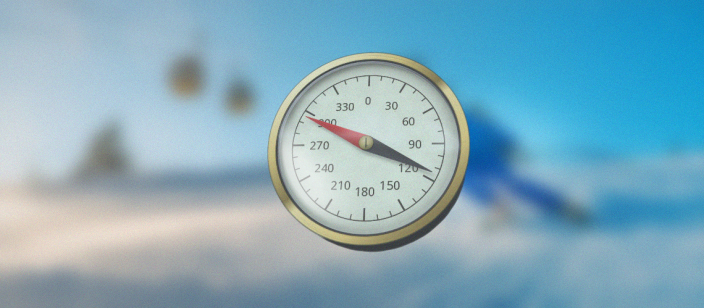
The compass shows 295 °
